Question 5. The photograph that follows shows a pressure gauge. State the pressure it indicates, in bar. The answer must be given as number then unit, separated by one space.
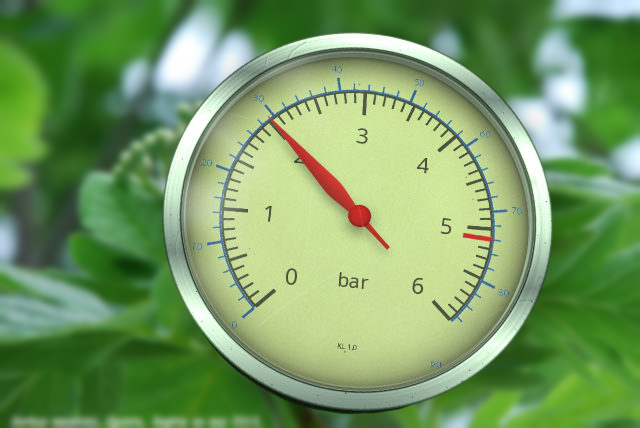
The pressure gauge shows 2 bar
